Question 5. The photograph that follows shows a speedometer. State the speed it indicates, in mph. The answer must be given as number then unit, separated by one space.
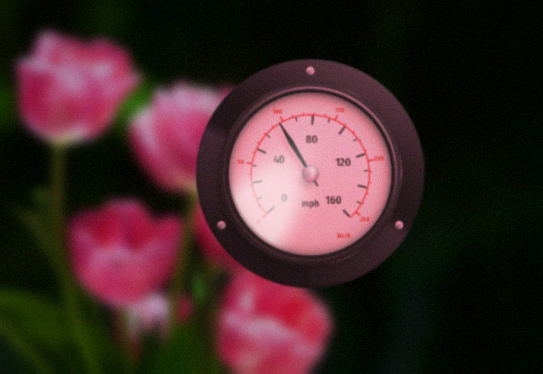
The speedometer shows 60 mph
